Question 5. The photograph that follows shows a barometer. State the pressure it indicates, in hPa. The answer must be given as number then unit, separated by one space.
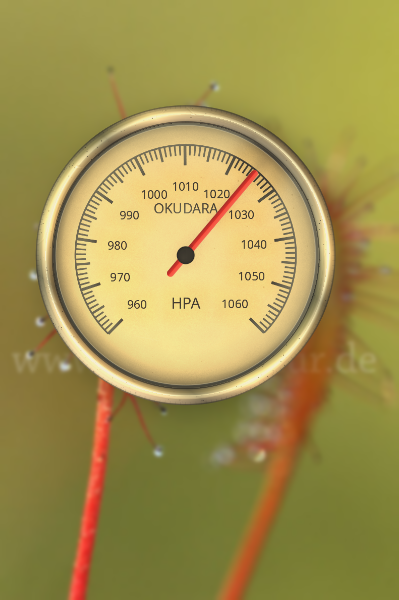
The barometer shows 1025 hPa
